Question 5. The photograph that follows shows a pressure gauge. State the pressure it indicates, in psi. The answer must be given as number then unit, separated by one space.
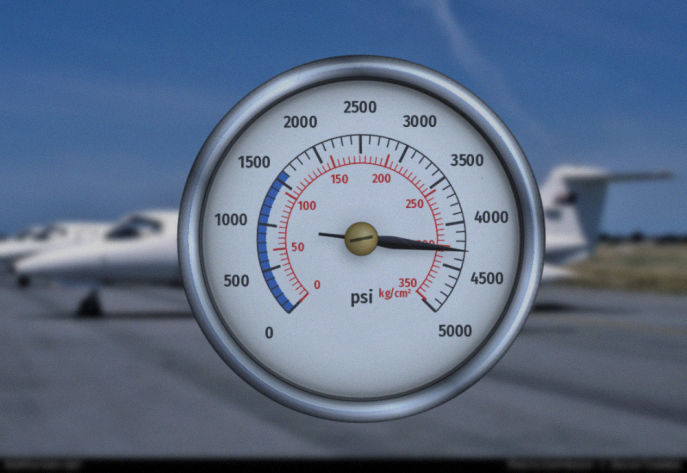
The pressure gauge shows 4300 psi
